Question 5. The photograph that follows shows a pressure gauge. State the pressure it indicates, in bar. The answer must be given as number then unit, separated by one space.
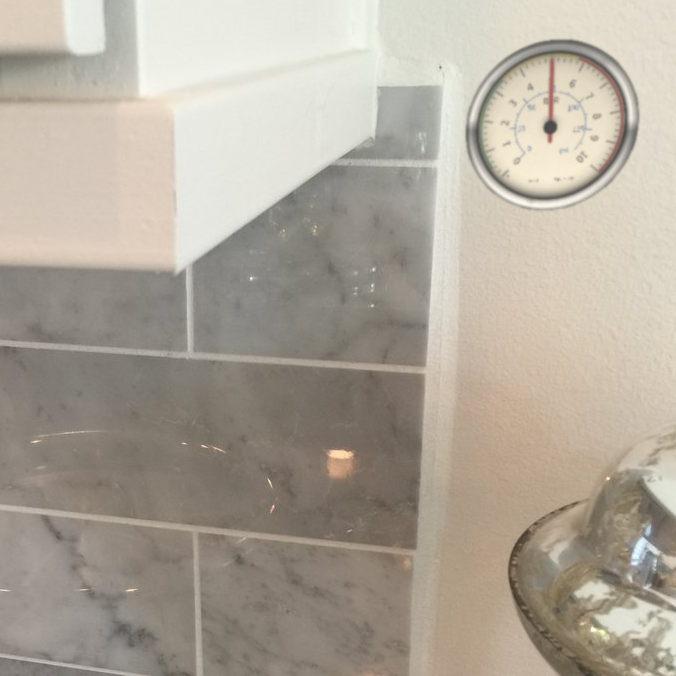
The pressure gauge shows 5 bar
